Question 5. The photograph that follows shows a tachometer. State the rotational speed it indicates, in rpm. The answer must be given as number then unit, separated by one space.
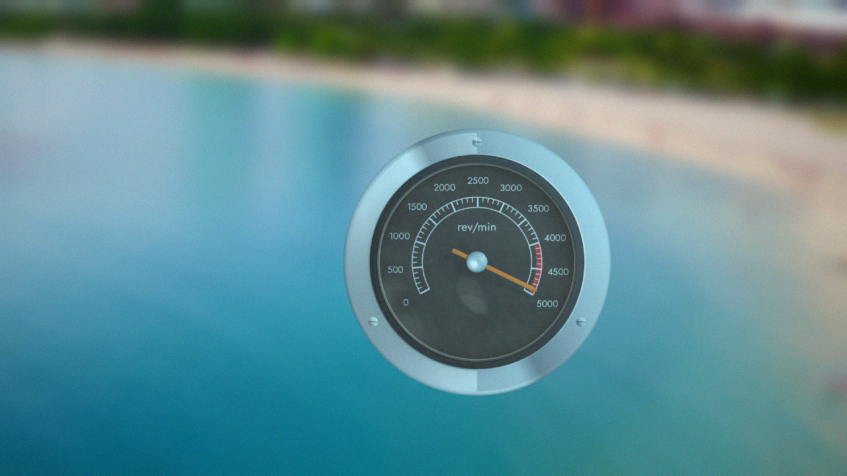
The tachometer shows 4900 rpm
